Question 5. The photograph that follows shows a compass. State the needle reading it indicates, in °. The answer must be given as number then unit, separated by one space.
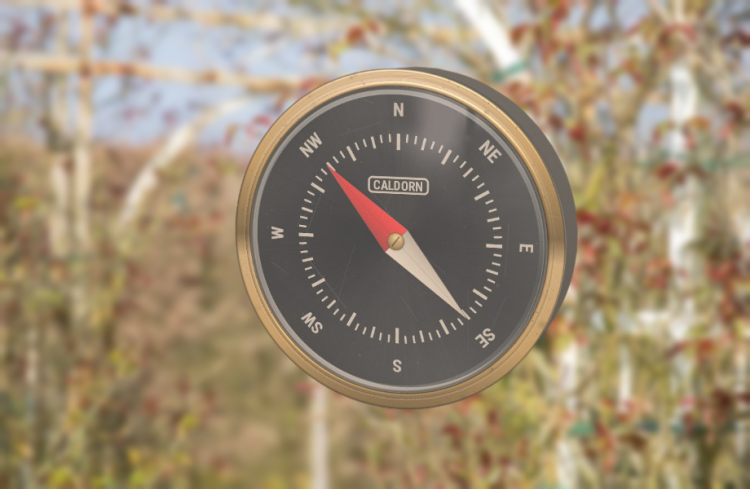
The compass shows 315 °
